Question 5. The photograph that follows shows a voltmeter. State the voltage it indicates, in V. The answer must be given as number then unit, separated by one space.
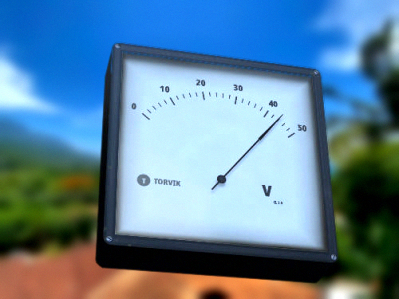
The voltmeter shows 44 V
